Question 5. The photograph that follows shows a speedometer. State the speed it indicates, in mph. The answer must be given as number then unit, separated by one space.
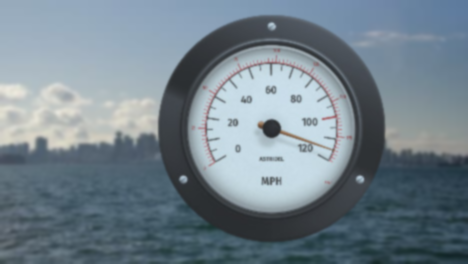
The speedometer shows 115 mph
